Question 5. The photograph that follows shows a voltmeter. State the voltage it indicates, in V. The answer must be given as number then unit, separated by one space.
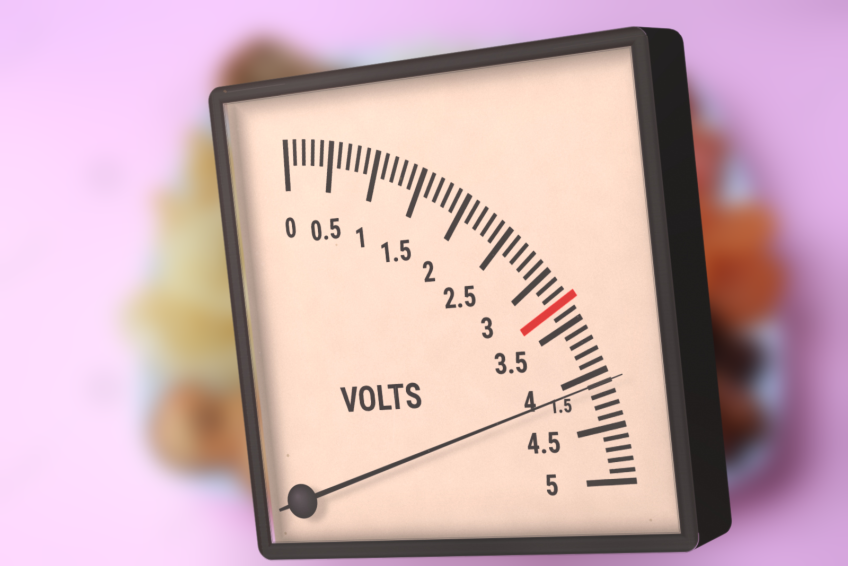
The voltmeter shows 4.1 V
